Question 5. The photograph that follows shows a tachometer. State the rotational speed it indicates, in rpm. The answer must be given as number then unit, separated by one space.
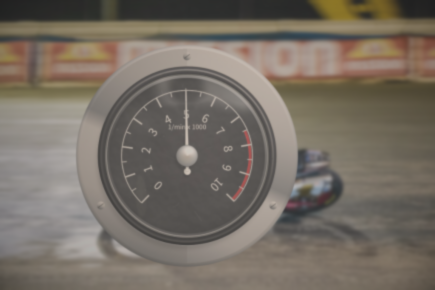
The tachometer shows 5000 rpm
